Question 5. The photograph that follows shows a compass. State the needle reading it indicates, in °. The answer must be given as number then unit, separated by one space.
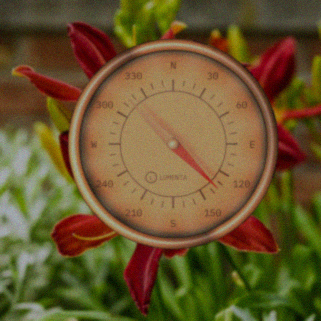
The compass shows 135 °
